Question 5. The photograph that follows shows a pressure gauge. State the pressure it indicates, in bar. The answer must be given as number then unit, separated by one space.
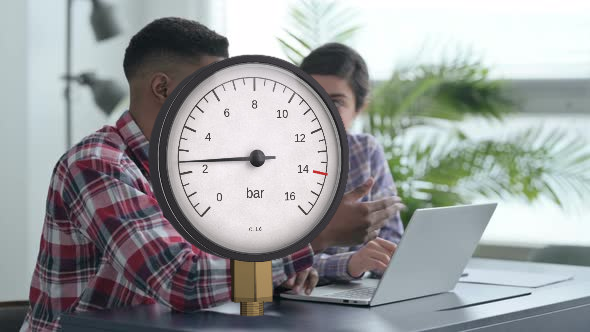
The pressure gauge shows 2.5 bar
